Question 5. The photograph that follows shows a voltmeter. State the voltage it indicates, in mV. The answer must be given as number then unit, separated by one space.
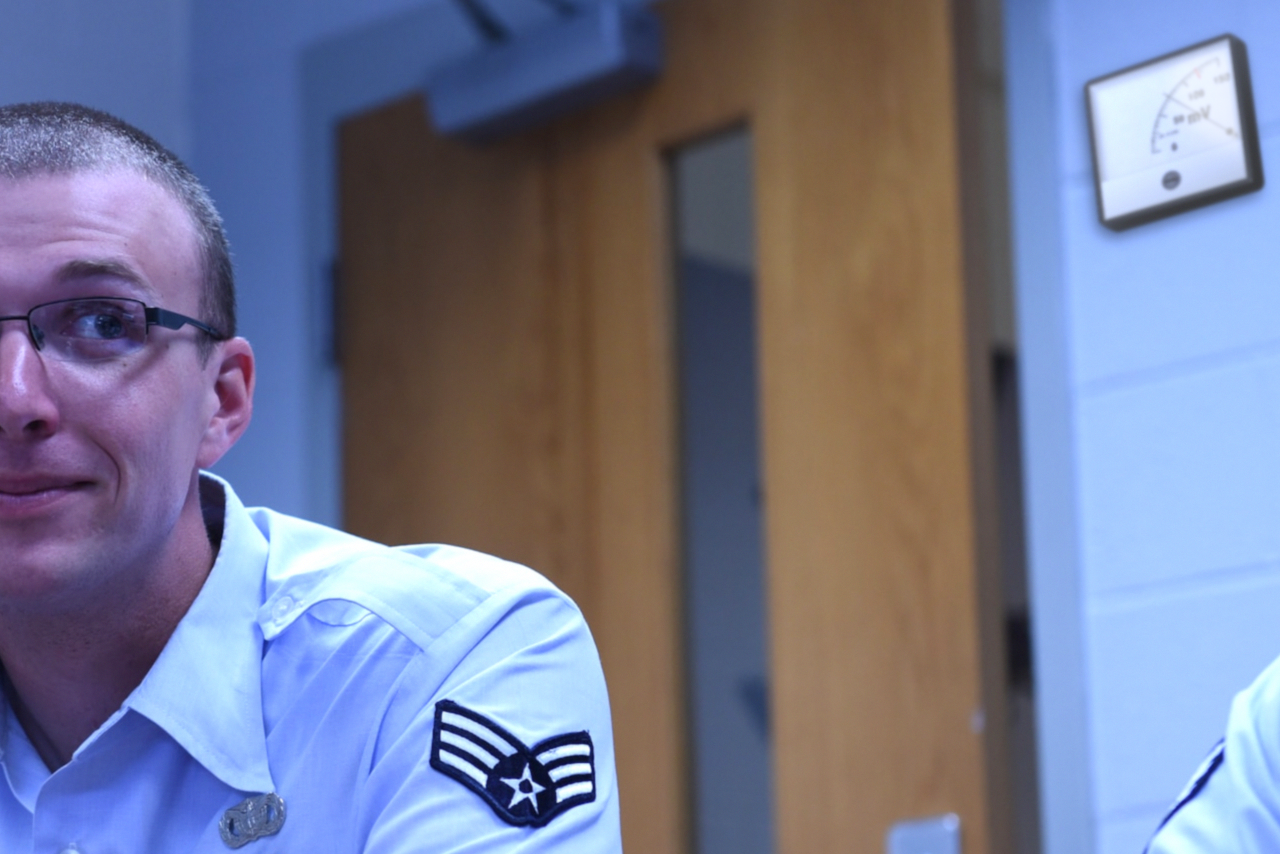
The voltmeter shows 75 mV
